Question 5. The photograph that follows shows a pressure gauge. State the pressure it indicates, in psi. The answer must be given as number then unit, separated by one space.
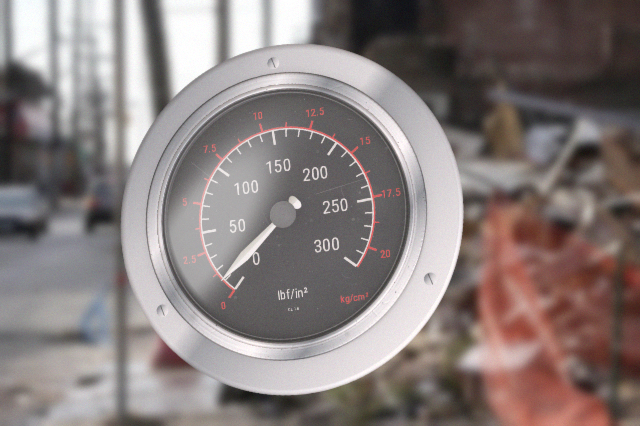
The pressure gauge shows 10 psi
